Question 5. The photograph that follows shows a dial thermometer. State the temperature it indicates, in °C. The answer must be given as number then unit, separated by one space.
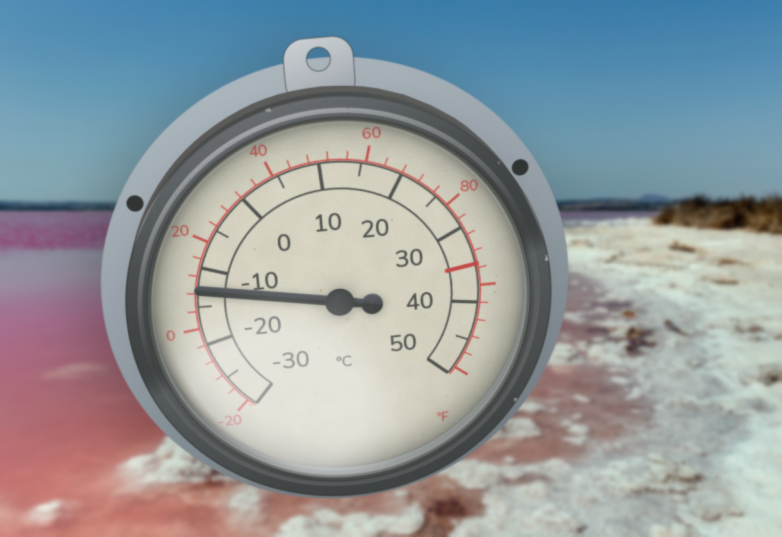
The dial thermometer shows -12.5 °C
